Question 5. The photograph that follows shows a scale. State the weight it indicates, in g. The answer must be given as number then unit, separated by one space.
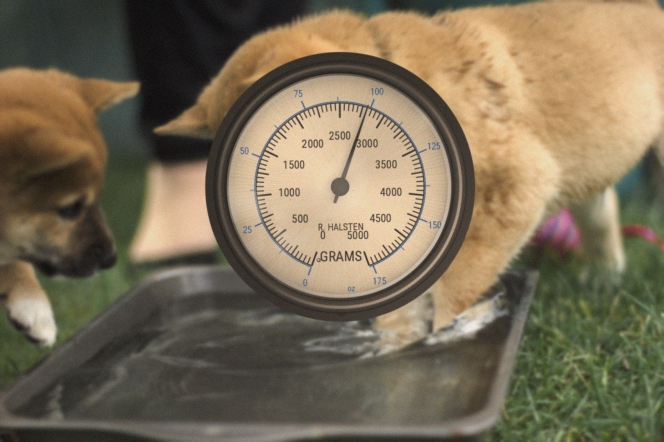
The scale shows 2800 g
